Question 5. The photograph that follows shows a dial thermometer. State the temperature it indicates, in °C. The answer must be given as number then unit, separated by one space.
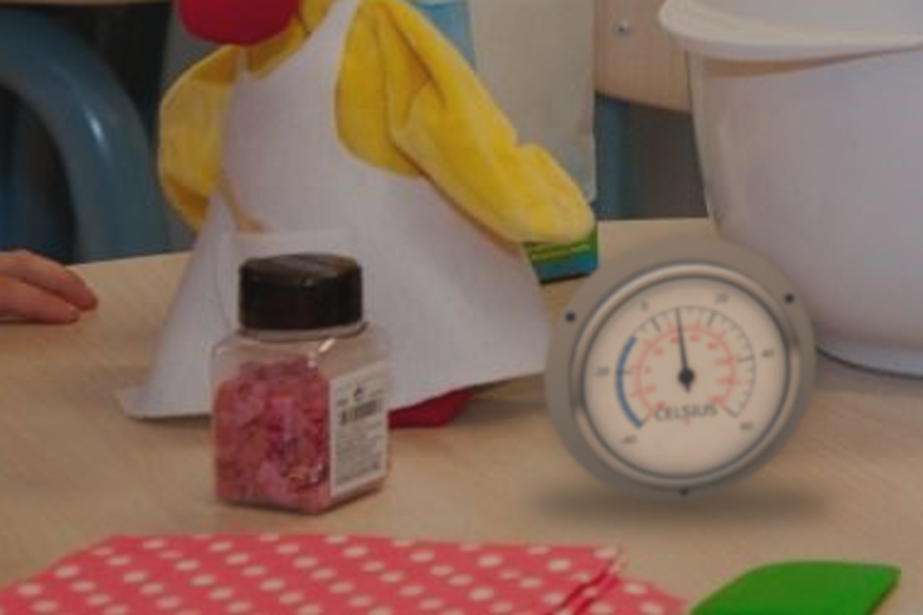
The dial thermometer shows 8 °C
